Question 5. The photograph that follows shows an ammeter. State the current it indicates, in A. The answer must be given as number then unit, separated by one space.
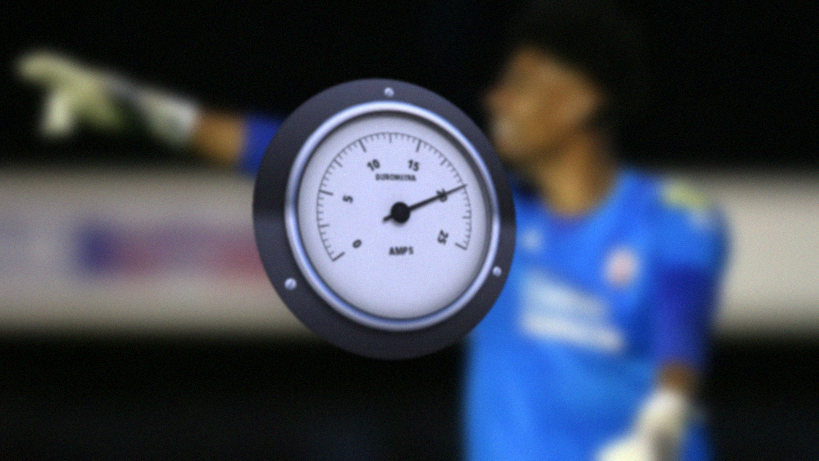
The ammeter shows 20 A
